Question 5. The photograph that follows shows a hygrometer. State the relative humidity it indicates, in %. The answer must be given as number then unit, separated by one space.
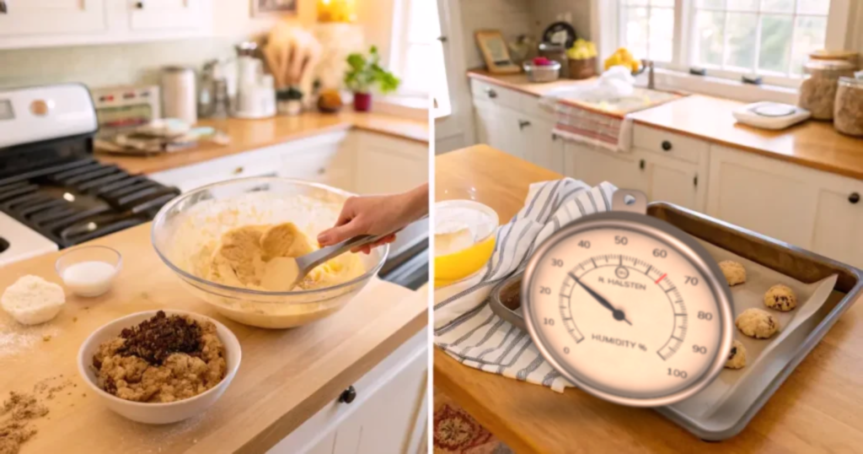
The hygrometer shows 30 %
